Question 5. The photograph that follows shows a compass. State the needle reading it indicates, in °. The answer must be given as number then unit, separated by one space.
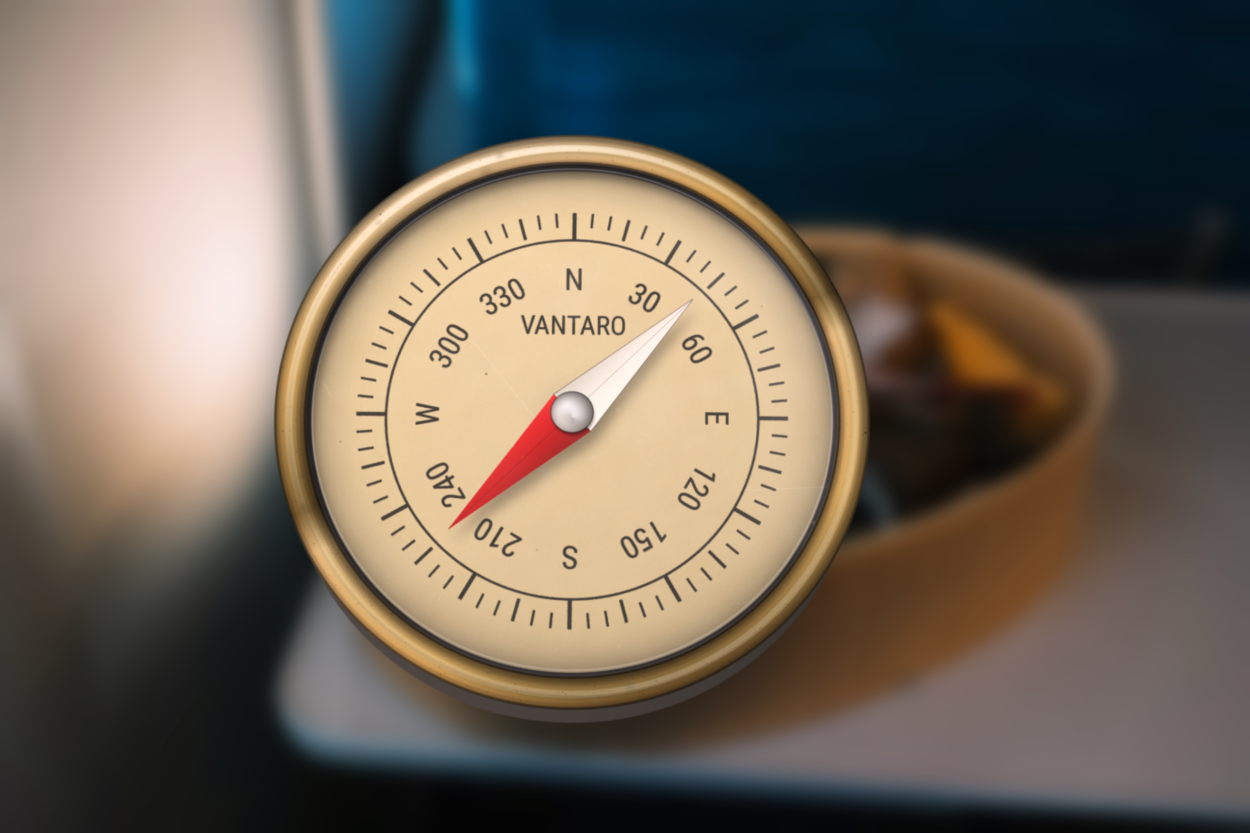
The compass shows 225 °
